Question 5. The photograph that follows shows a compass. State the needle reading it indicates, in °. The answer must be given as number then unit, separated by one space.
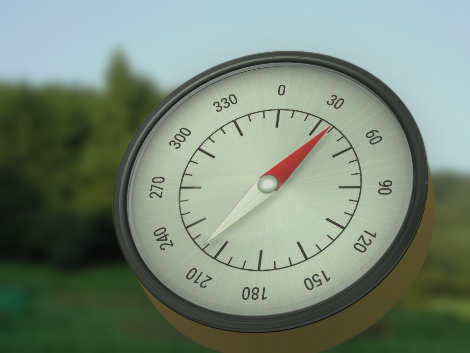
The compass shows 40 °
